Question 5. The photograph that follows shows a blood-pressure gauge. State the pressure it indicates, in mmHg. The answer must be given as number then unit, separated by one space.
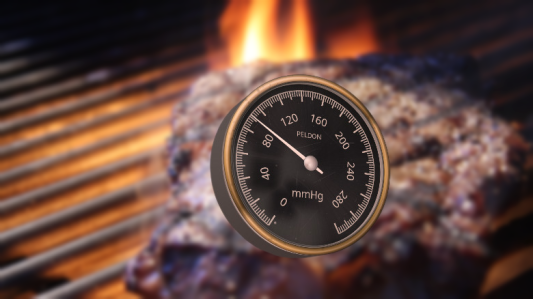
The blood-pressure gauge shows 90 mmHg
